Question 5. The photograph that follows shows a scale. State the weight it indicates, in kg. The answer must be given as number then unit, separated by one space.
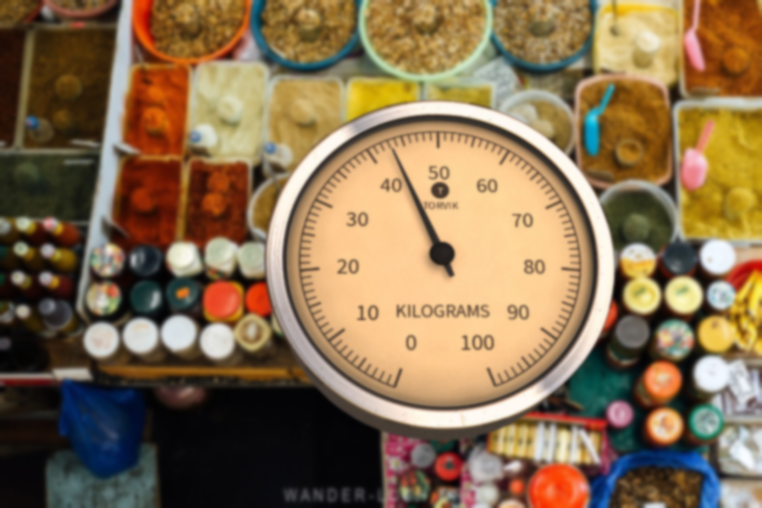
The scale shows 43 kg
